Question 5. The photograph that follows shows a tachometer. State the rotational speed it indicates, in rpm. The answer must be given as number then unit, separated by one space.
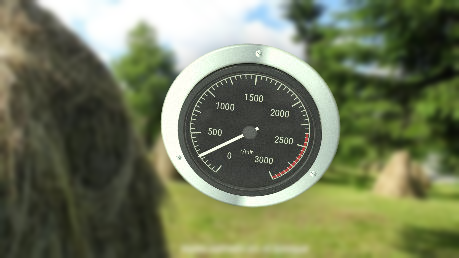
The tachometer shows 250 rpm
